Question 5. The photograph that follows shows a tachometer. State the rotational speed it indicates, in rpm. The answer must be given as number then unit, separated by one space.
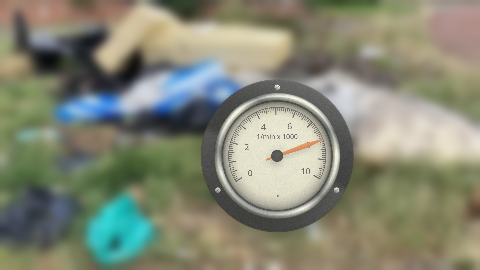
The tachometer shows 8000 rpm
